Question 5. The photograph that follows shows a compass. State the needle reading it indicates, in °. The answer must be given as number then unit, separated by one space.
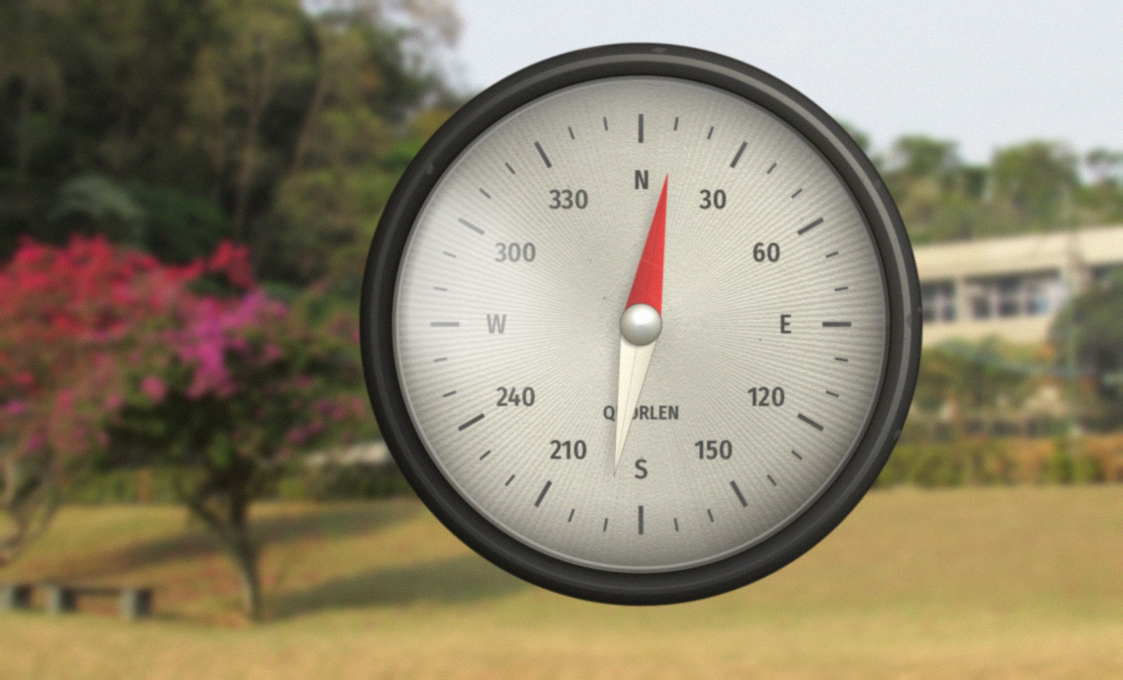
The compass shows 10 °
